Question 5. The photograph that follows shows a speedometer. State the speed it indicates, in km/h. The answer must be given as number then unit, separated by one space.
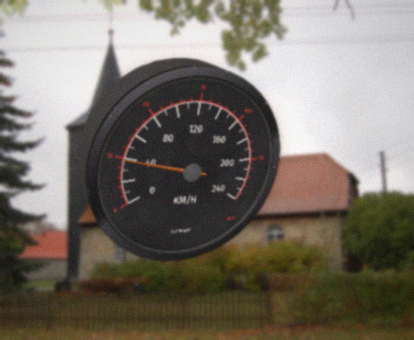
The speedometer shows 40 km/h
